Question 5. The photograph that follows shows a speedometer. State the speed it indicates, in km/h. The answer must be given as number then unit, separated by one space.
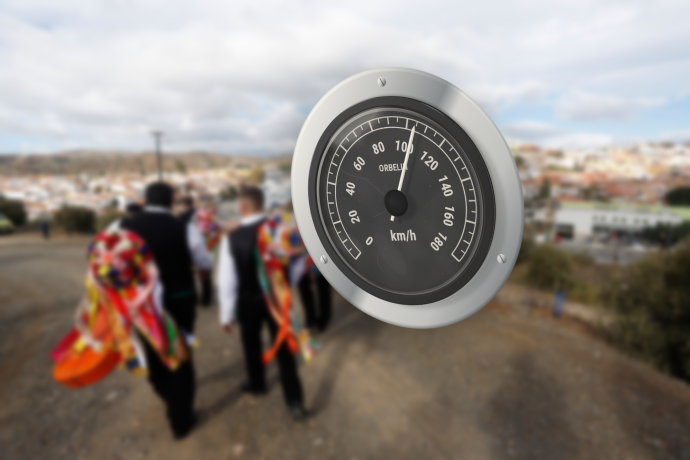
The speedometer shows 105 km/h
